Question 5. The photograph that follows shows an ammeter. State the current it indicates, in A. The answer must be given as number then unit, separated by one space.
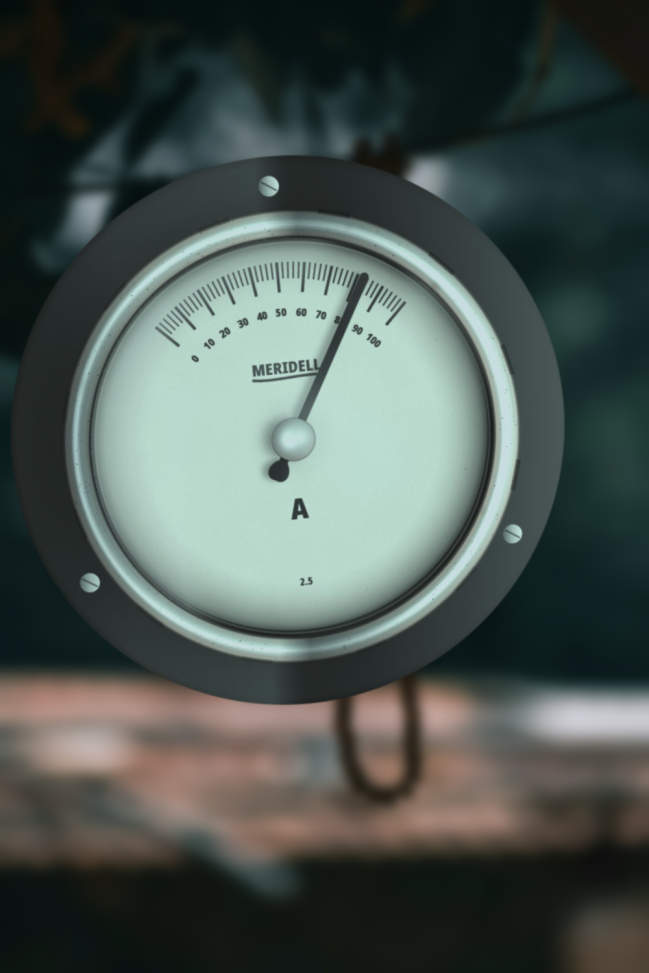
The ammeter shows 82 A
